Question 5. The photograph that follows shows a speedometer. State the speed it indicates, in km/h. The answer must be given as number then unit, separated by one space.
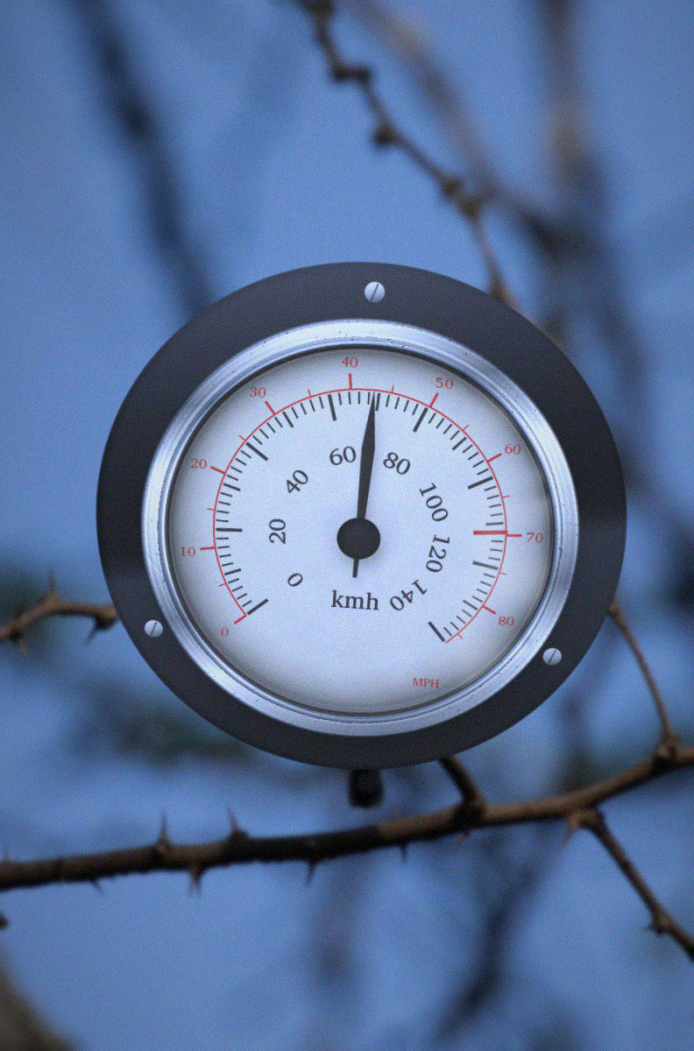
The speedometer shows 69 km/h
